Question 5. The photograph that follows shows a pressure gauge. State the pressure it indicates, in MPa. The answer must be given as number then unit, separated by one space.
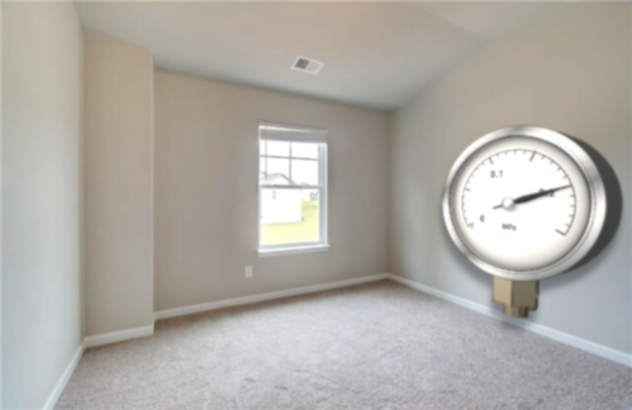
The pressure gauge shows 0.2 MPa
